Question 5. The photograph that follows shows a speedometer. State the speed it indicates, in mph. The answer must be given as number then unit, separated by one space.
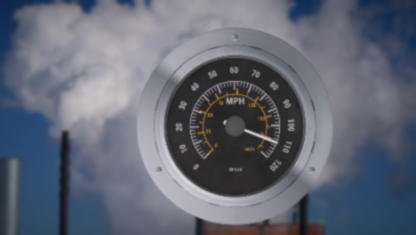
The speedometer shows 110 mph
